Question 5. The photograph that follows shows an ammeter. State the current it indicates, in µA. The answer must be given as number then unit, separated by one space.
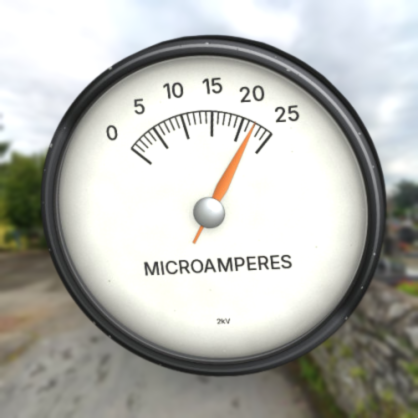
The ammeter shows 22 µA
